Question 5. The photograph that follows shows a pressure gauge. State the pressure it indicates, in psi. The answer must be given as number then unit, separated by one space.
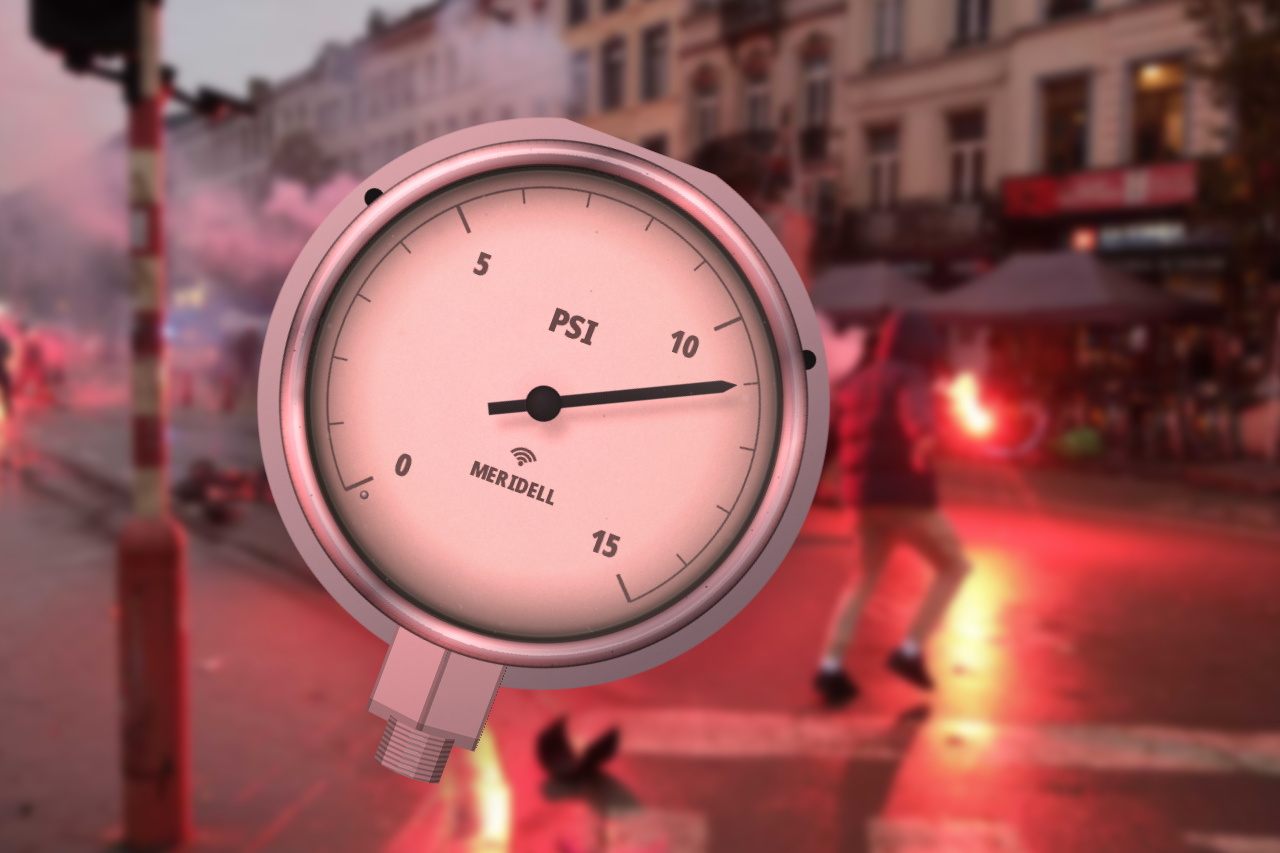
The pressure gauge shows 11 psi
